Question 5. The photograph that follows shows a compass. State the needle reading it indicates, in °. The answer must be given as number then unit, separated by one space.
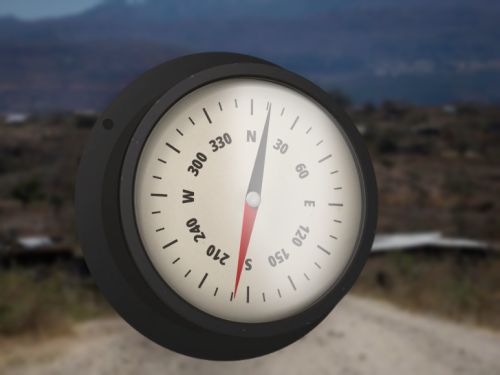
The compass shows 190 °
